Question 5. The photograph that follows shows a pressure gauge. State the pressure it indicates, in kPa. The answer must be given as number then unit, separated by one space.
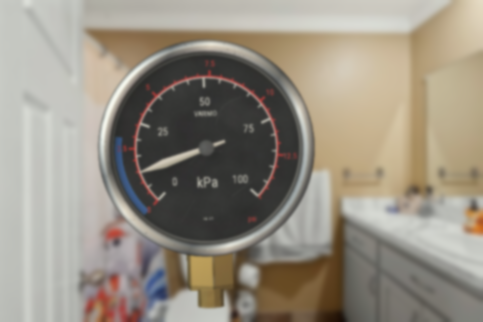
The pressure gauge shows 10 kPa
